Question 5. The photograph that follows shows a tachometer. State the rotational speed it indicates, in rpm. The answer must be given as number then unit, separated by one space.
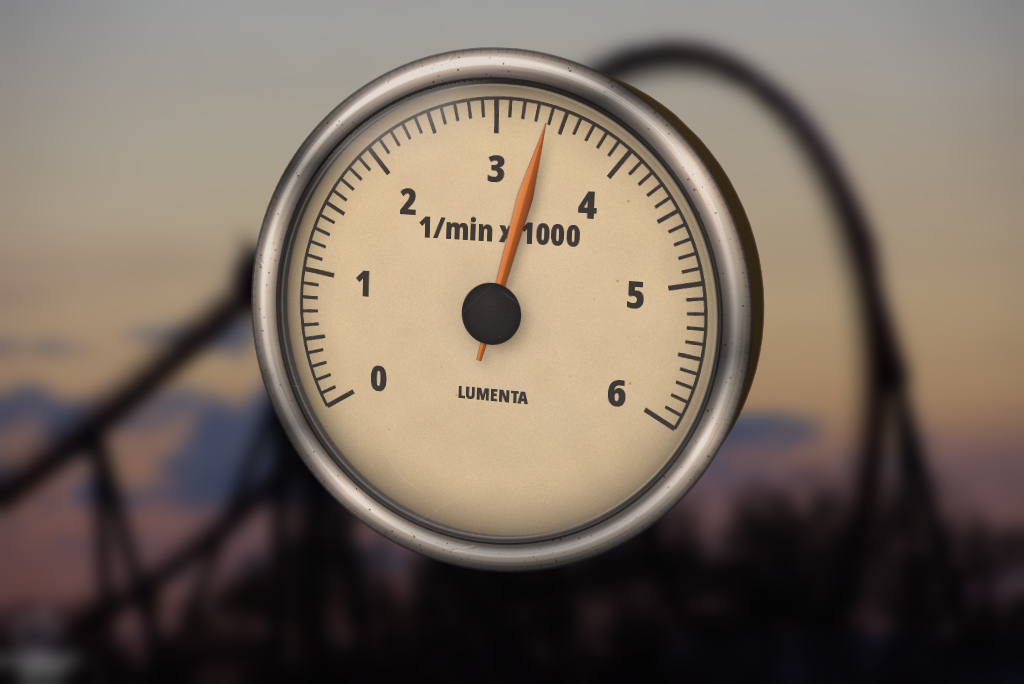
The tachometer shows 3400 rpm
